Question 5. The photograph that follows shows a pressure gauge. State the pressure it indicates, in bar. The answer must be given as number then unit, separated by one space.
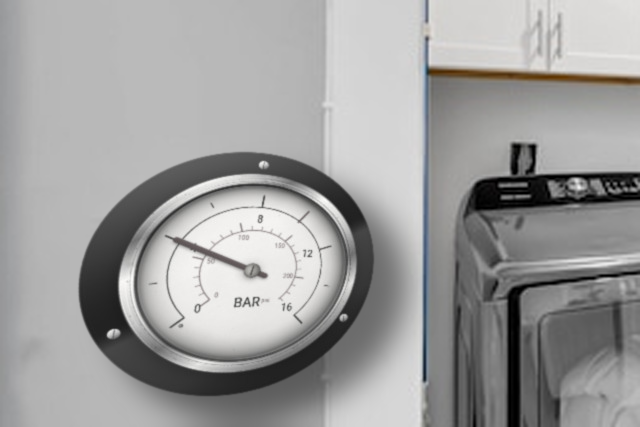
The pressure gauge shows 4 bar
